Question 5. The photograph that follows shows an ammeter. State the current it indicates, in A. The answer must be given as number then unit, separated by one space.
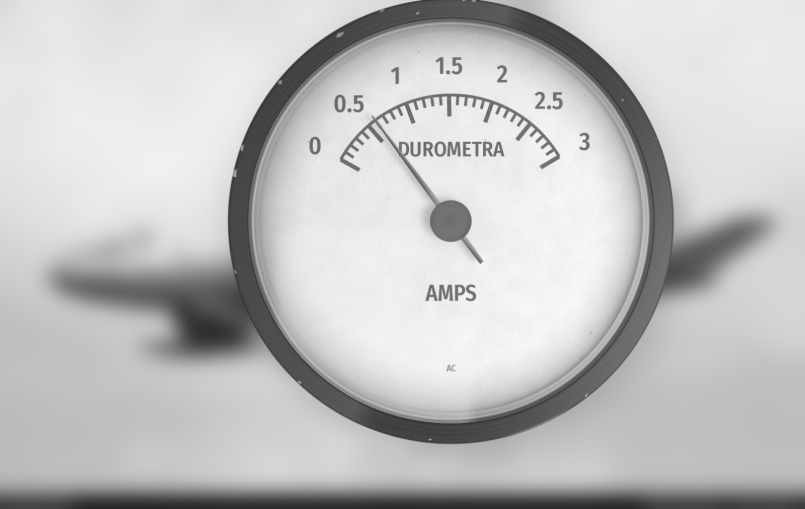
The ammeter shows 0.6 A
